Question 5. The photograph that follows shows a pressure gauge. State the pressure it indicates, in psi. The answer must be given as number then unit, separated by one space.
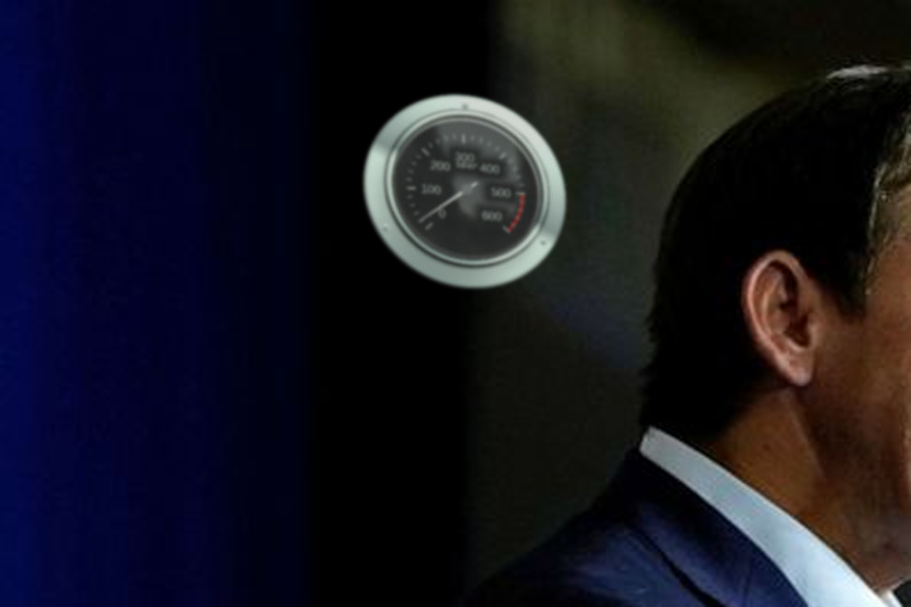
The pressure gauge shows 20 psi
